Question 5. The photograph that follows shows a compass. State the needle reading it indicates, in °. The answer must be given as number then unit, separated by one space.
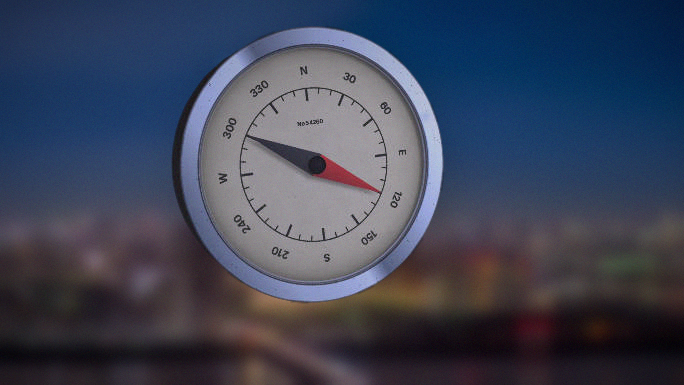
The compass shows 120 °
